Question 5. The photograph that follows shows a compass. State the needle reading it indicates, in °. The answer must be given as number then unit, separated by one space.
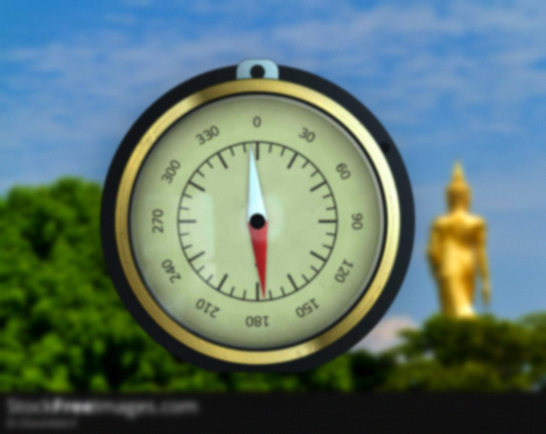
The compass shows 175 °
